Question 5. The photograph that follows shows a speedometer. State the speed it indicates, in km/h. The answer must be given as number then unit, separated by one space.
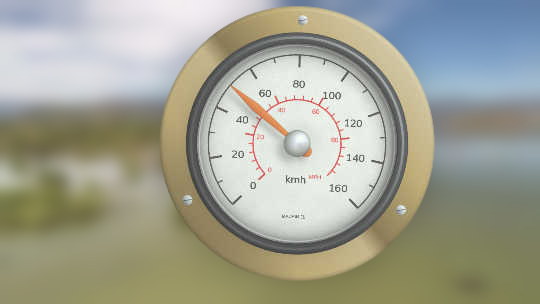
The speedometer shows 50 km/h
